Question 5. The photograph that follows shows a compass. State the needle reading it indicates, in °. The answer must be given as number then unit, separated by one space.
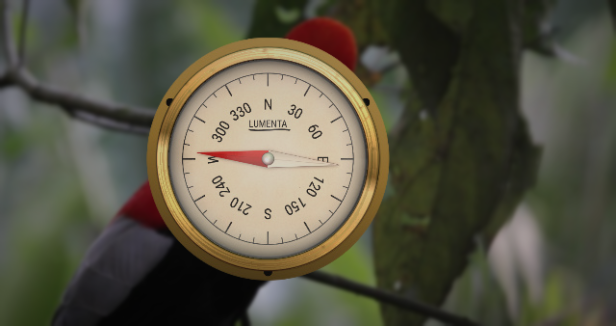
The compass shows 275 °
